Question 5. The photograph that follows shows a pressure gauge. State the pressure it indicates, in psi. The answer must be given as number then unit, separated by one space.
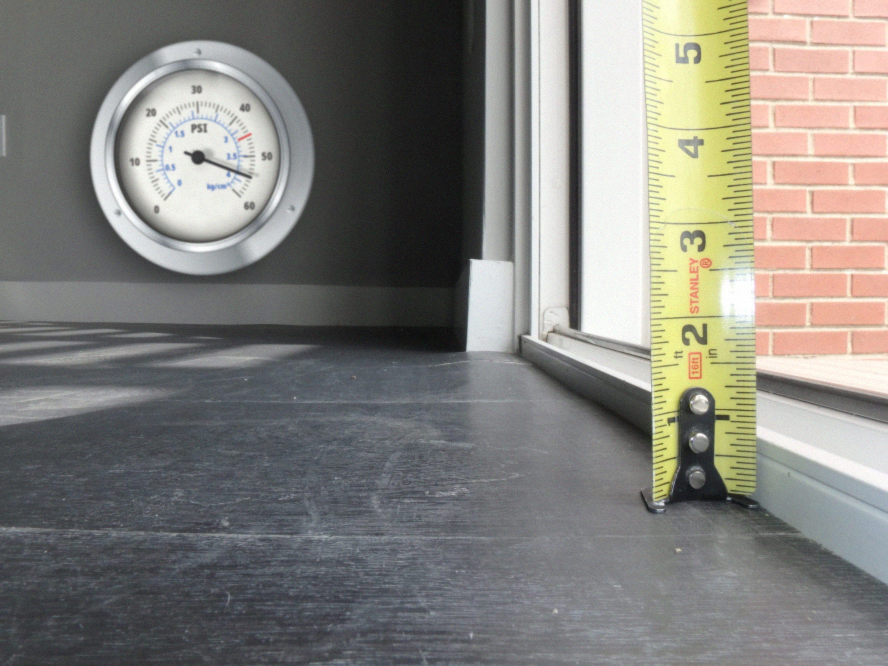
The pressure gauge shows 55 psi
